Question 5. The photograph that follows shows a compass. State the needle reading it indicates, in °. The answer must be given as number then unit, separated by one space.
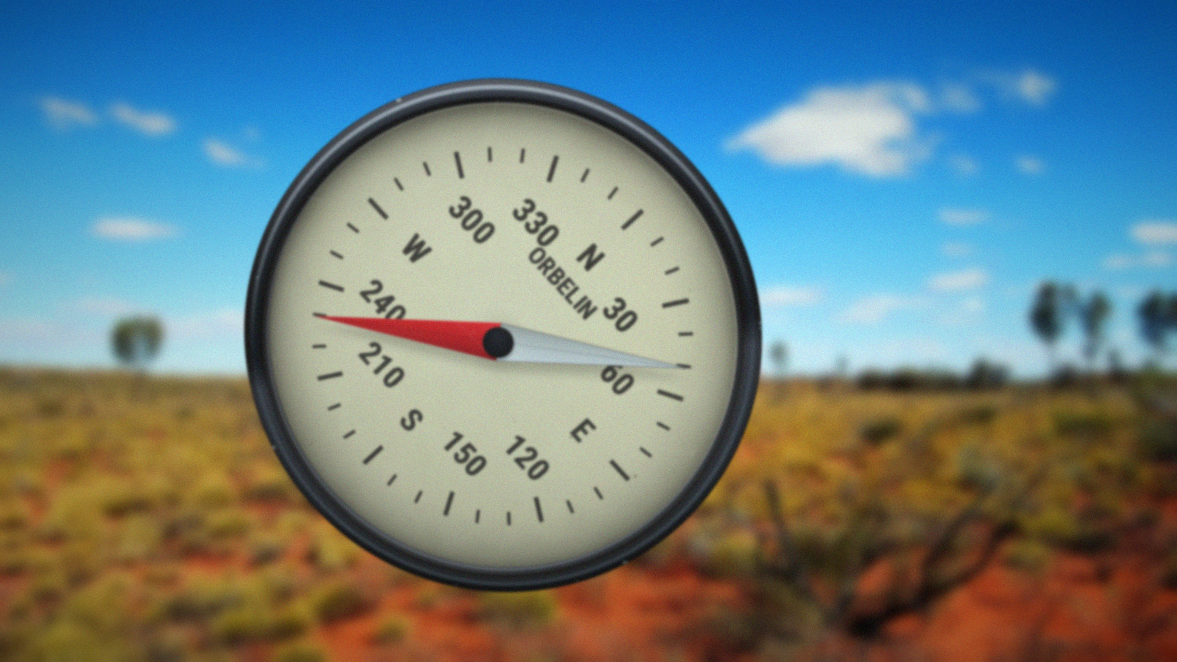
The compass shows 230 °
